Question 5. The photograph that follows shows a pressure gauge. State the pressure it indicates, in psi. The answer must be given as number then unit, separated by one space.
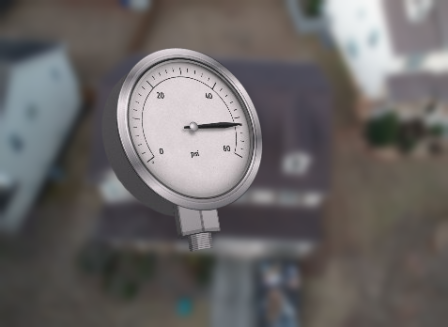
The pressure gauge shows 52 psi
